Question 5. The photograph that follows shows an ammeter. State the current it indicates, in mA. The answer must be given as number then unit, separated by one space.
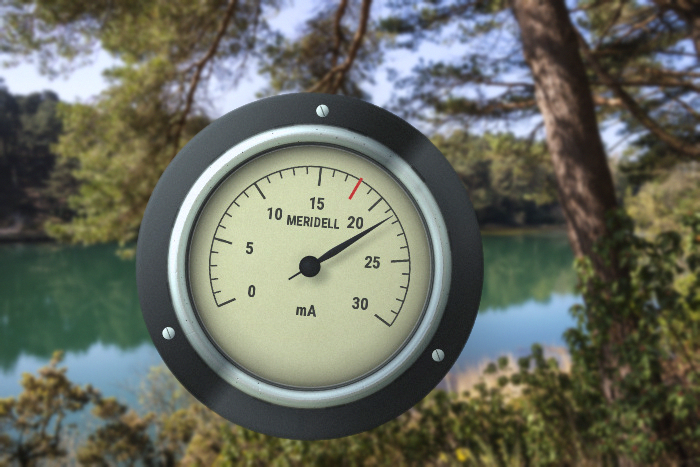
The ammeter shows 21.5 mA
